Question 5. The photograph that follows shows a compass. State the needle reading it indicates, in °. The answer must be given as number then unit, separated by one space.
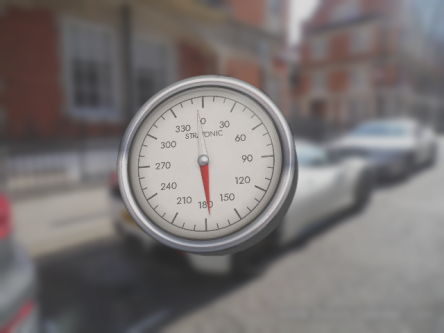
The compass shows 175 °
